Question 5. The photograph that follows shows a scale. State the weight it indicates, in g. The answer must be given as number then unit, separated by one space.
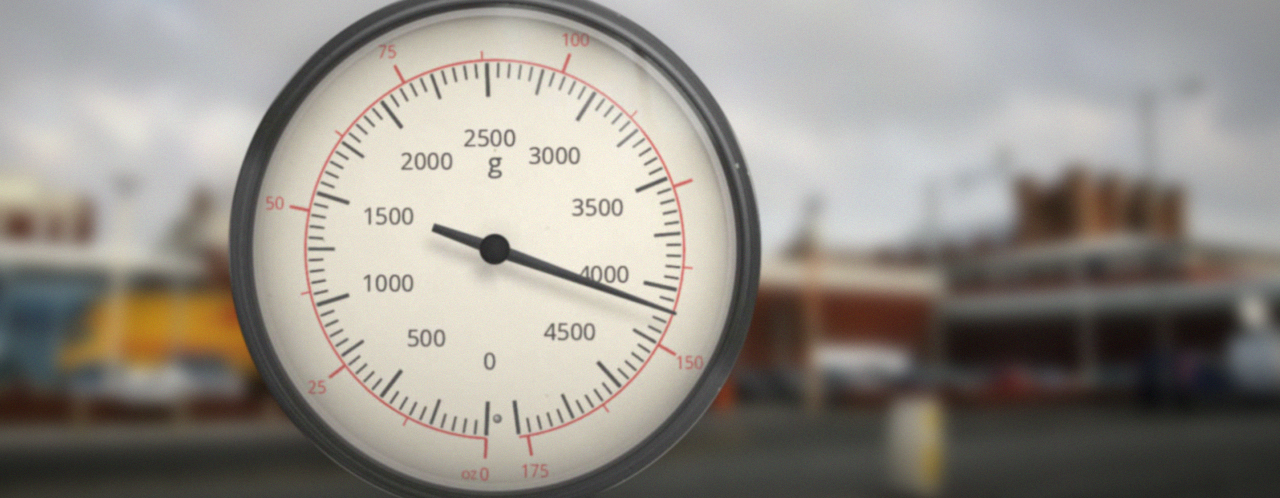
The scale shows 4100 g
